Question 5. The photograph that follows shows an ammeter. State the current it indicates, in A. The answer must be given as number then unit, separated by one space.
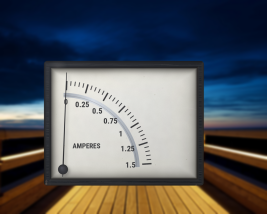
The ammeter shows 0 A
